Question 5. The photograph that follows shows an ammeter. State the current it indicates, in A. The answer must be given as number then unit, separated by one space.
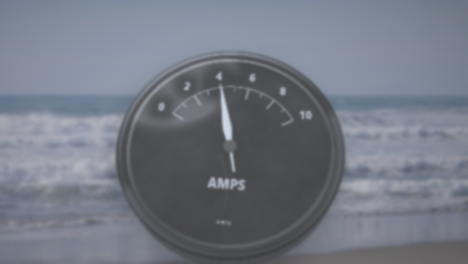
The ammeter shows 4 A
